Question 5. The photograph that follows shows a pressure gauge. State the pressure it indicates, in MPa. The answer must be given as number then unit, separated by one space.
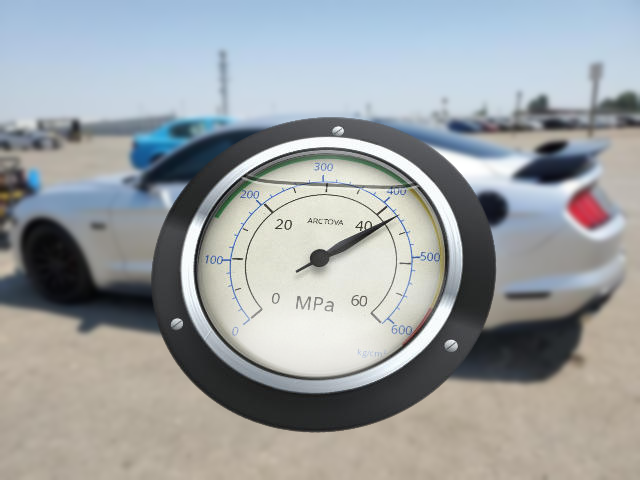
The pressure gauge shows 42.5 MPa
